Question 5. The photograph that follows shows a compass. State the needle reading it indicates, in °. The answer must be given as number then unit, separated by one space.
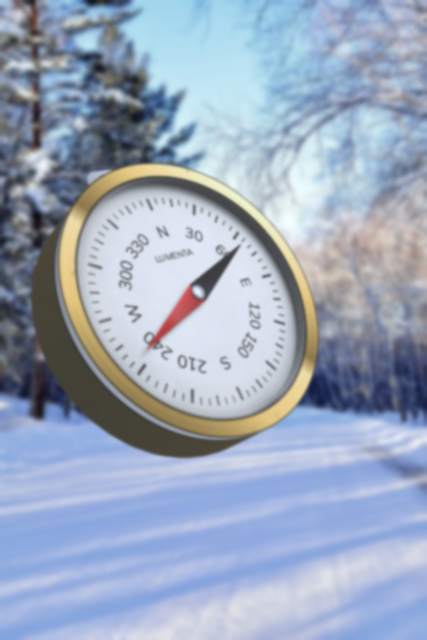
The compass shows 245 °
